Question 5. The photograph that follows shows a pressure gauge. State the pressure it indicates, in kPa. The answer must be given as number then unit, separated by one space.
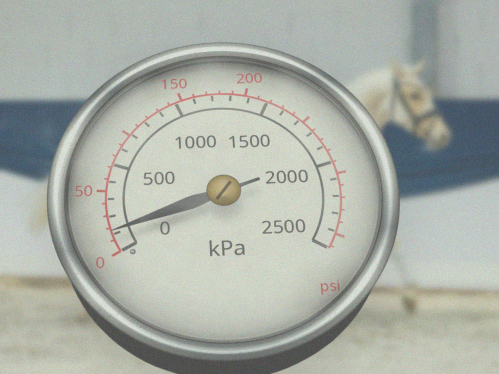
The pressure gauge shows 100 kPa
